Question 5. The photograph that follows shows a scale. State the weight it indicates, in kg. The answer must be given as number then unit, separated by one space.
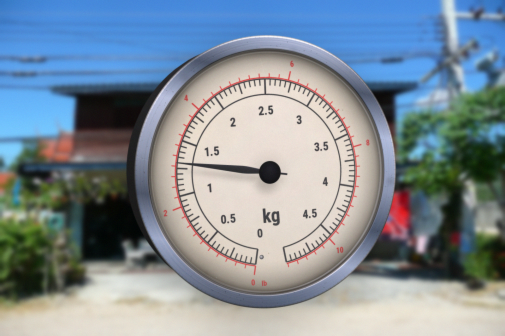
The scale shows 1.3 kg
